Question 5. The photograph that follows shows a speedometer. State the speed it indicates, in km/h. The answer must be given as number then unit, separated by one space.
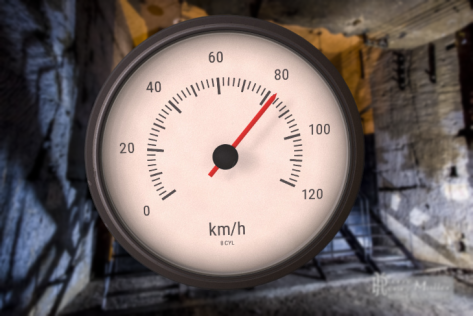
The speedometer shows 82 km/h
